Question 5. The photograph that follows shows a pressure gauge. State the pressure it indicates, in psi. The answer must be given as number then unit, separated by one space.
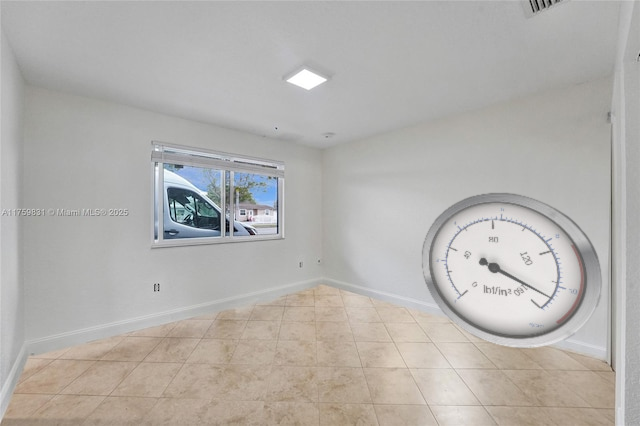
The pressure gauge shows 150 psi
